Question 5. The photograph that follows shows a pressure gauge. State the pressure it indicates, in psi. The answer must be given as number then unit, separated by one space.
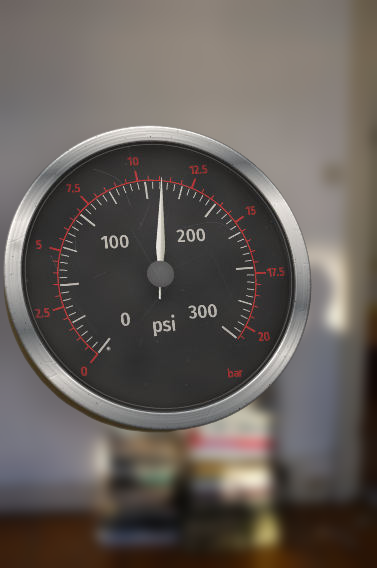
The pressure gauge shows 160 psi
